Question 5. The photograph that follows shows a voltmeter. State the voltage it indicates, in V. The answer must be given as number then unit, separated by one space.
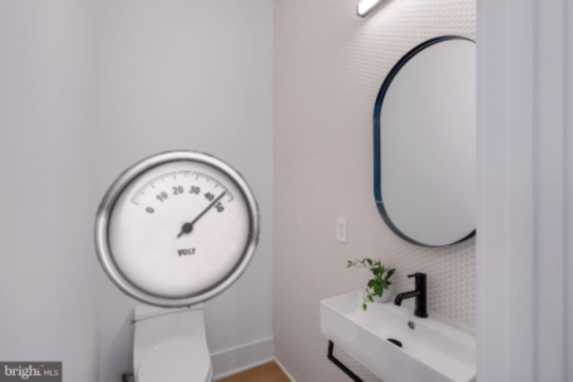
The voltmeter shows 45 V
